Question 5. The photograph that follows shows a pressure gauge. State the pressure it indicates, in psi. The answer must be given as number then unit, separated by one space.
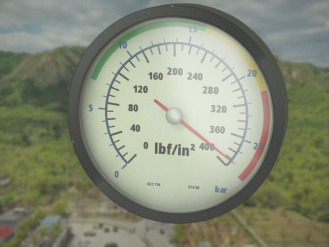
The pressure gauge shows 390 psi
